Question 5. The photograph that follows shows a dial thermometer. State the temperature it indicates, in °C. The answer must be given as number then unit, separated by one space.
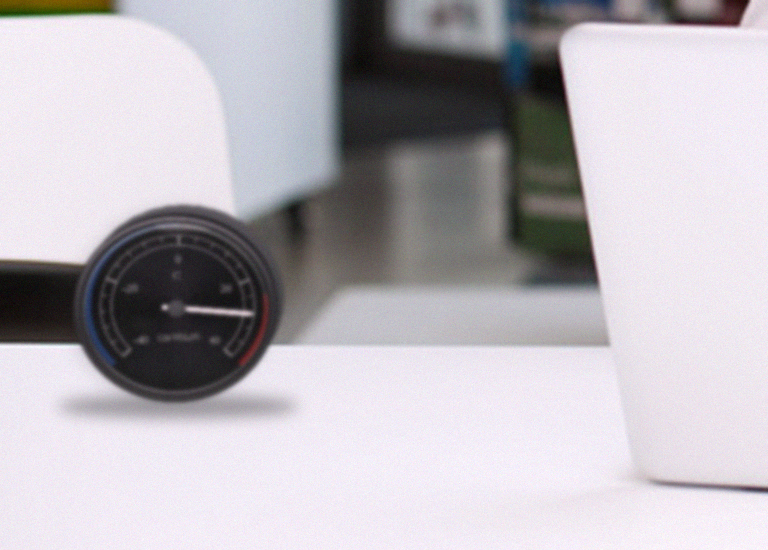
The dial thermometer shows 28 °C
